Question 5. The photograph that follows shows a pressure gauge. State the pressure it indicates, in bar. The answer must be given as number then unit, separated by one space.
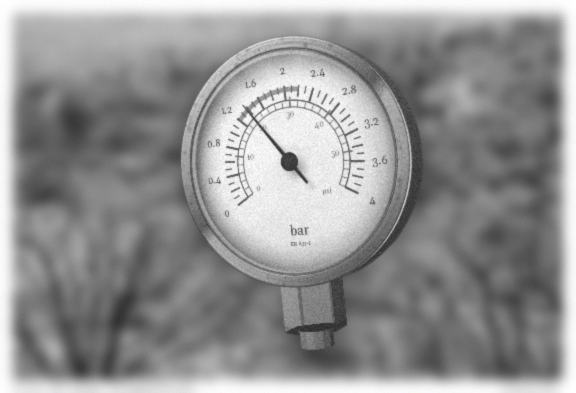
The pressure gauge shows 1.4 bar
